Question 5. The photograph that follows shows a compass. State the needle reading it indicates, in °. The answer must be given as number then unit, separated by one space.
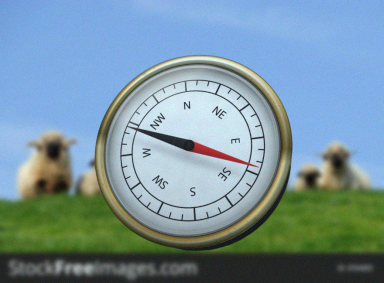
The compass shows 115 °
